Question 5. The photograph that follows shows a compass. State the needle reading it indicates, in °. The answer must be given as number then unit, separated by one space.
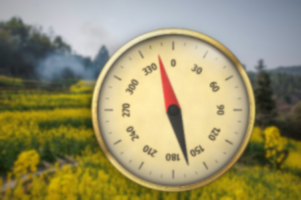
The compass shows 345 °
